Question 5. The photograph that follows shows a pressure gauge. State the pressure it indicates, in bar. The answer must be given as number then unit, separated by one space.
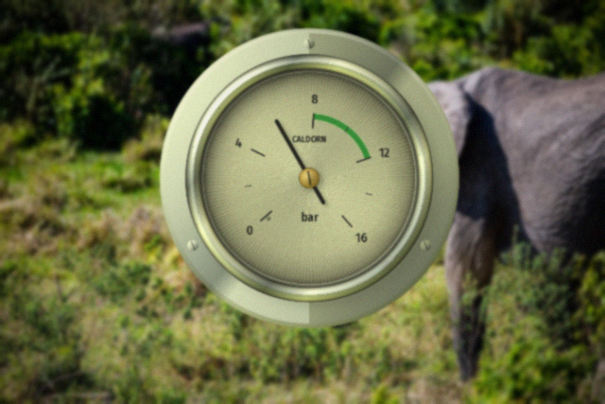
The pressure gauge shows 6 bar
